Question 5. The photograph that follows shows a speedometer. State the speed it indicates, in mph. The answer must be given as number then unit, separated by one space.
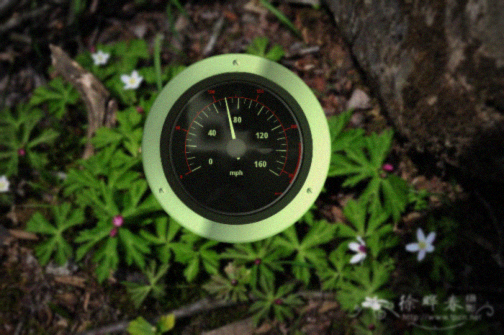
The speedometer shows 70 mph
